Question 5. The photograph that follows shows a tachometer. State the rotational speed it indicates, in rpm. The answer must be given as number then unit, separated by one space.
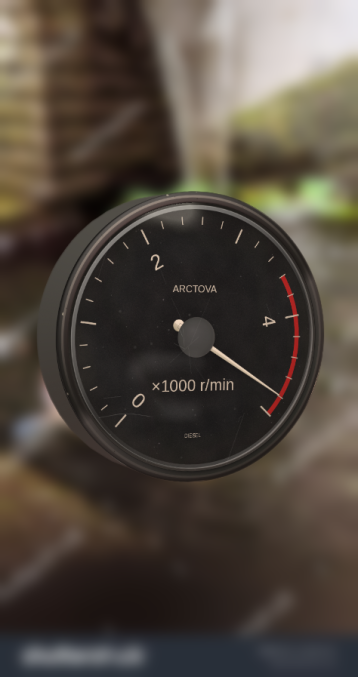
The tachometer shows 4800 rpm
